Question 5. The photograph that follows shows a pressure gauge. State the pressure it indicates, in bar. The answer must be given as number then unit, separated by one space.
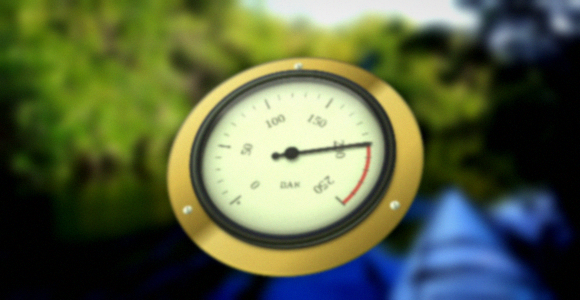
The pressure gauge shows 200 bar
